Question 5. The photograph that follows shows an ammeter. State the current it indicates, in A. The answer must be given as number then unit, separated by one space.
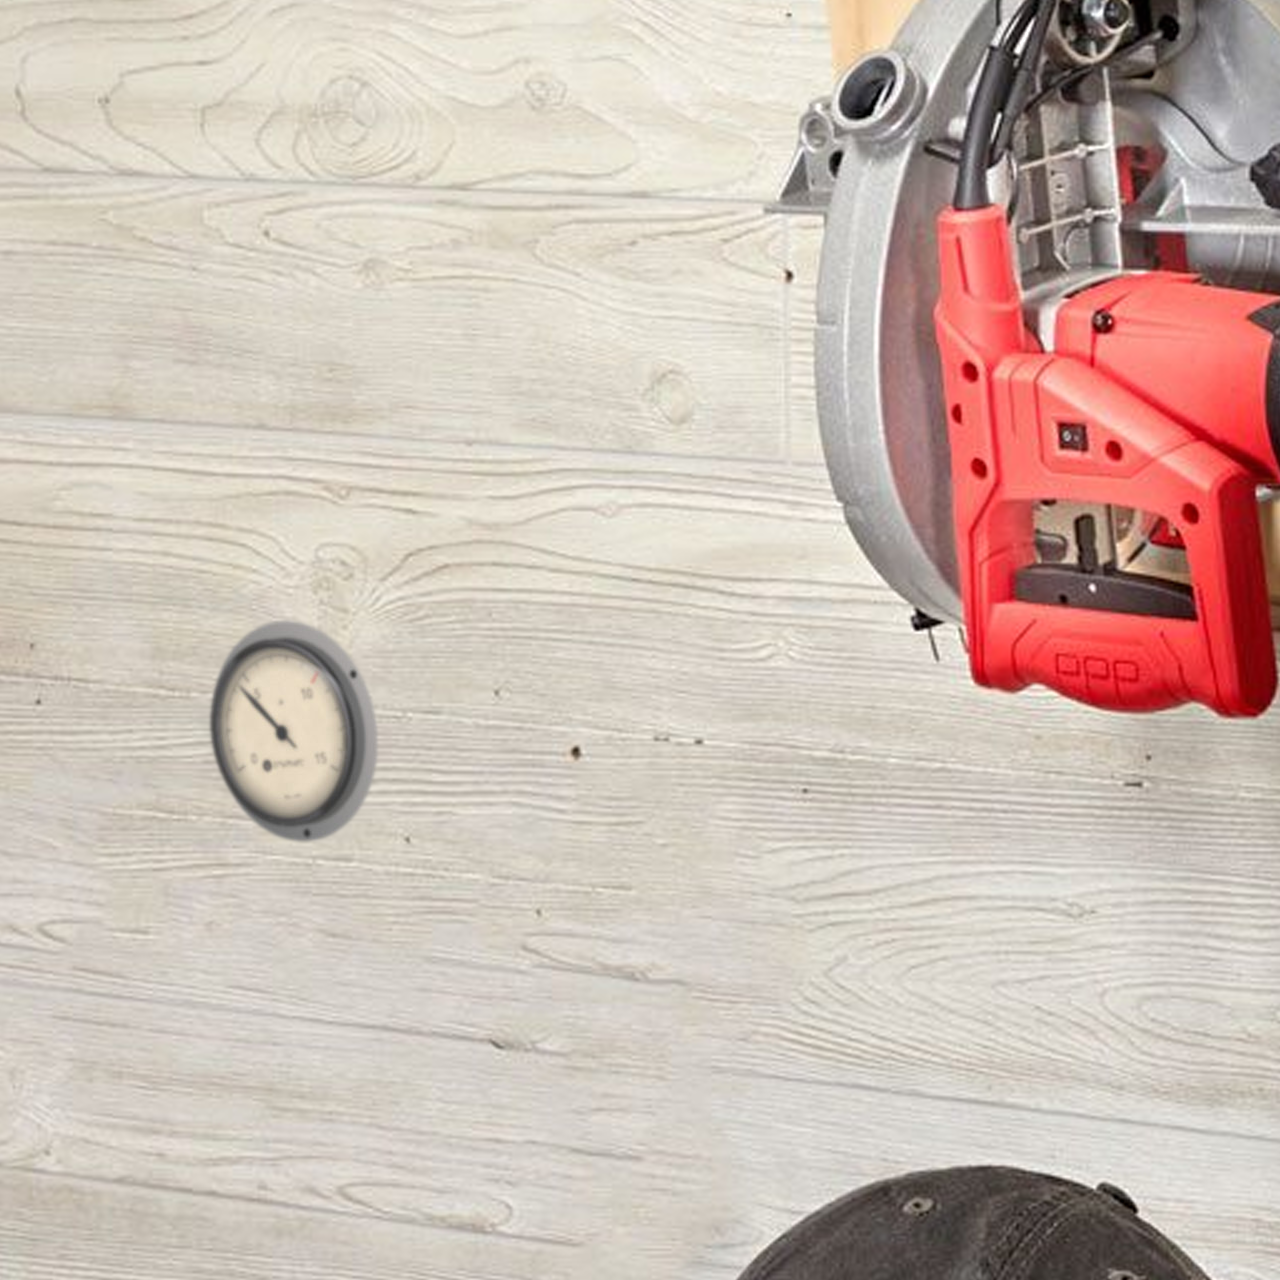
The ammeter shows 4.5 A
